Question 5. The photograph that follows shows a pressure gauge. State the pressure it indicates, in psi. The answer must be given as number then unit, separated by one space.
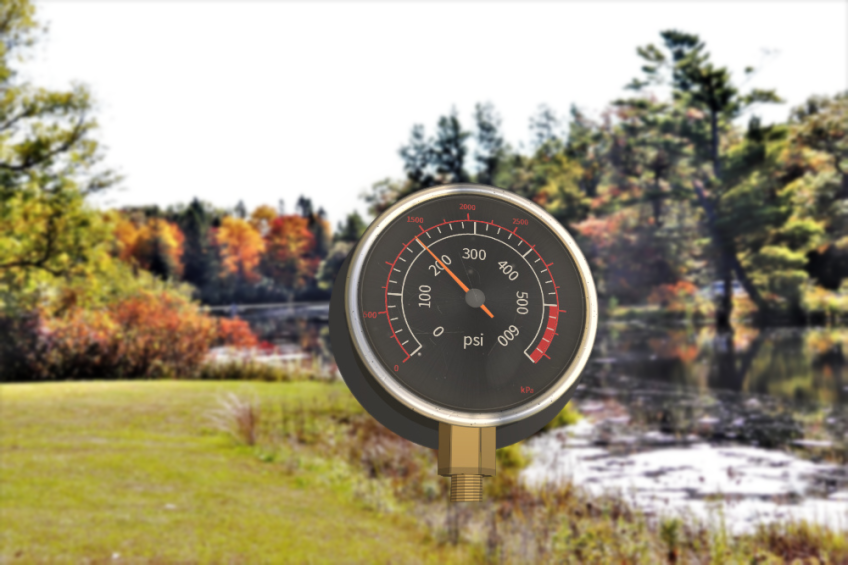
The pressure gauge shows 200 psi
